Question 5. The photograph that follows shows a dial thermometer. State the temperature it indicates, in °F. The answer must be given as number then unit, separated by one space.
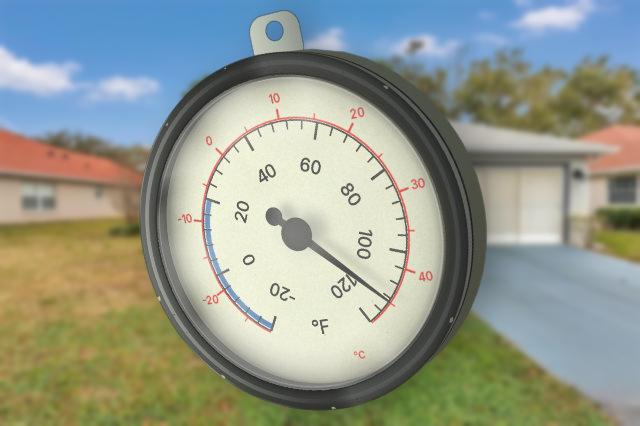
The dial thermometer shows 112 °F
